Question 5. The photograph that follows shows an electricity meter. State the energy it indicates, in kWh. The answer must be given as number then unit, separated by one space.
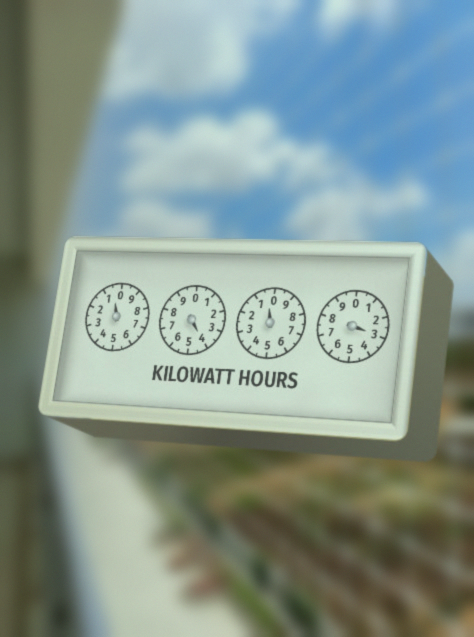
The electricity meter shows 403 kWh
